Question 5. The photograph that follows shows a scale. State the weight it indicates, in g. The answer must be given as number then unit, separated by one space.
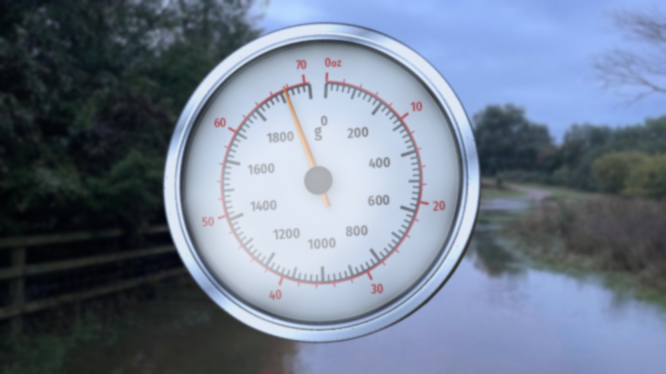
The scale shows 1920 g
